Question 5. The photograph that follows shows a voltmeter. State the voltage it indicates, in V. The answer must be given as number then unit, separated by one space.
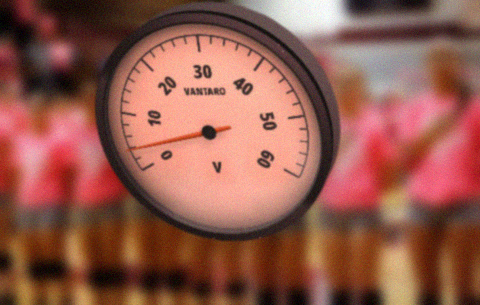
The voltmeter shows 4 V
